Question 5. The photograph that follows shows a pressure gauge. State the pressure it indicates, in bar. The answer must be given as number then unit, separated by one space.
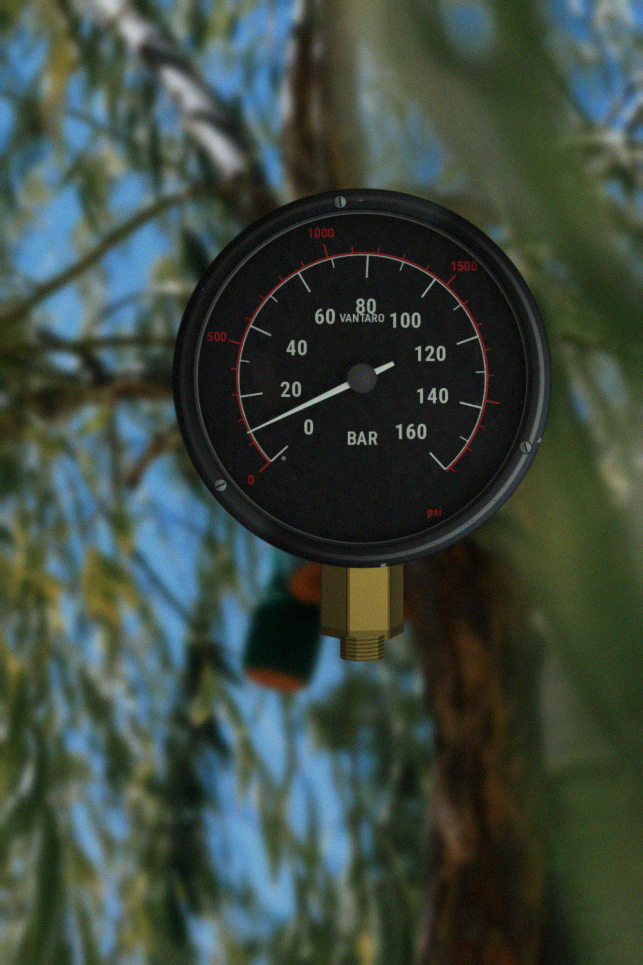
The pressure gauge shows 10 bar
